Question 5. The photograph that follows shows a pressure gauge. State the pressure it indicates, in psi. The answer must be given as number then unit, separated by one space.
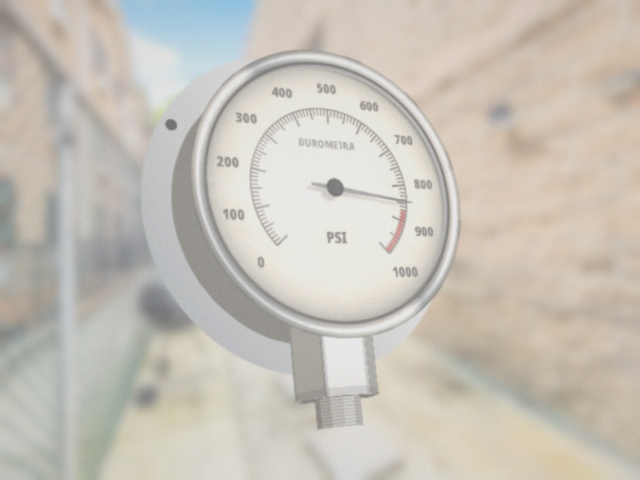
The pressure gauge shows 850 psi
